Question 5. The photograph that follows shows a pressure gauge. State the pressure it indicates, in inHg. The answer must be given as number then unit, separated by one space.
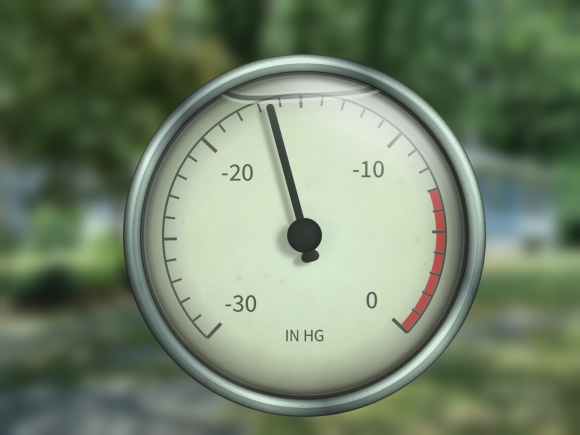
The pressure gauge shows -16.5 inHg
